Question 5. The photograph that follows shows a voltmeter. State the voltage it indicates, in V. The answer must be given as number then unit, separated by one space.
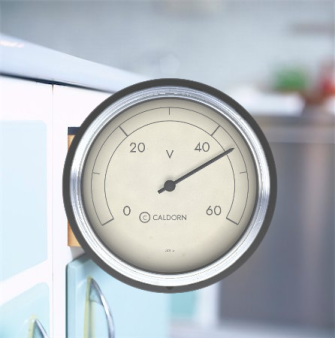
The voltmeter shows 45 V
